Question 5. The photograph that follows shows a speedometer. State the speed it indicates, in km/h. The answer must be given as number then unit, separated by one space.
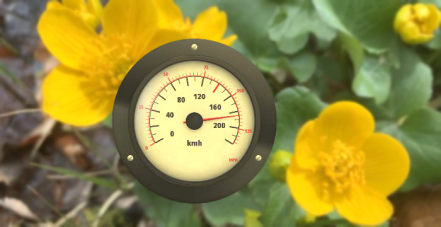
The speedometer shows 185 km/h
